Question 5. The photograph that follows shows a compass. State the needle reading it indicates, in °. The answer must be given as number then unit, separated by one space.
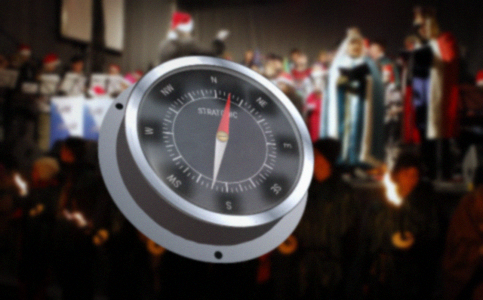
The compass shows 15 °
